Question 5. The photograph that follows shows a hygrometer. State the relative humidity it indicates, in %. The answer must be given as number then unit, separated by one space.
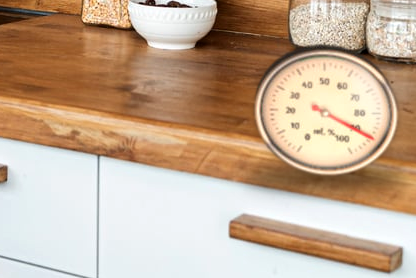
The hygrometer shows 90 %
